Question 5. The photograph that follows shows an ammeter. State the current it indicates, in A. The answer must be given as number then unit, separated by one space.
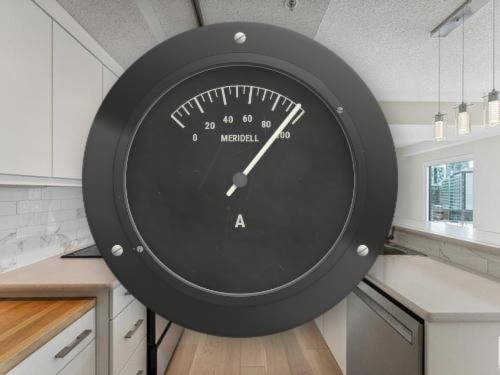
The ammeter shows 95 A
